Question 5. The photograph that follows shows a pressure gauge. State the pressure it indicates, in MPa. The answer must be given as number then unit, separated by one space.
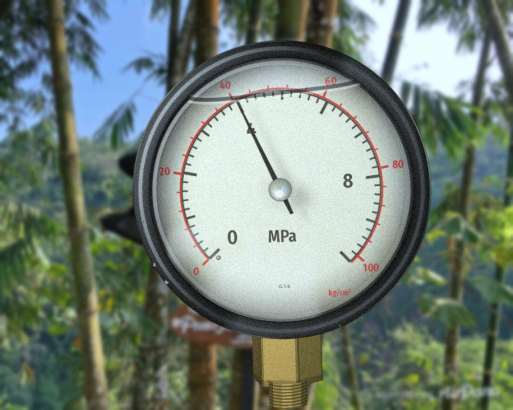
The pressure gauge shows 4 MPa
